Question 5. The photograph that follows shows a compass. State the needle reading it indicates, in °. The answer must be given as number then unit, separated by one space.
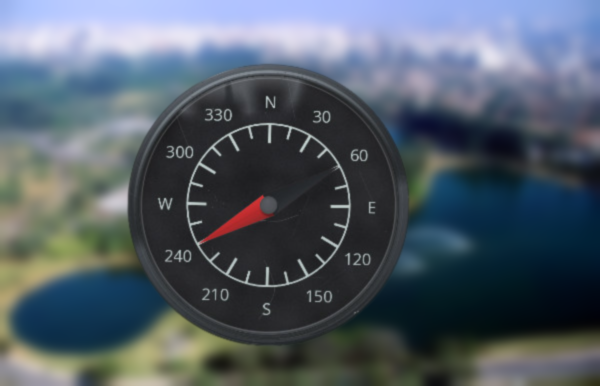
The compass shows 240 °
